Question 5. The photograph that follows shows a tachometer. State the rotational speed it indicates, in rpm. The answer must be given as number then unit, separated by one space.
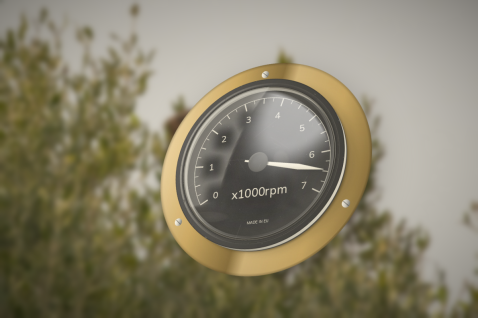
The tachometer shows 6500 rpm
